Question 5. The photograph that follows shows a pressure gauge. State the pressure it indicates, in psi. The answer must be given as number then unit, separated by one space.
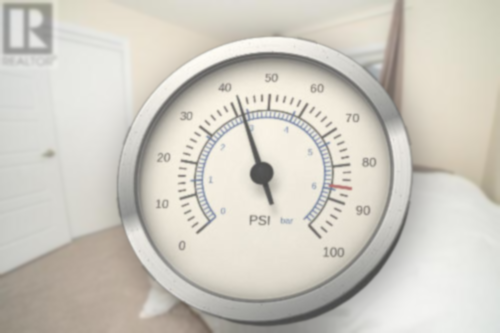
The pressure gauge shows 42 psi
